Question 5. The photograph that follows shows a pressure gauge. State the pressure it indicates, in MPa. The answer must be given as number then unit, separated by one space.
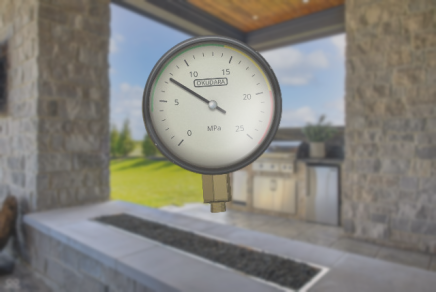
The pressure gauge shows 7.5 MPa
